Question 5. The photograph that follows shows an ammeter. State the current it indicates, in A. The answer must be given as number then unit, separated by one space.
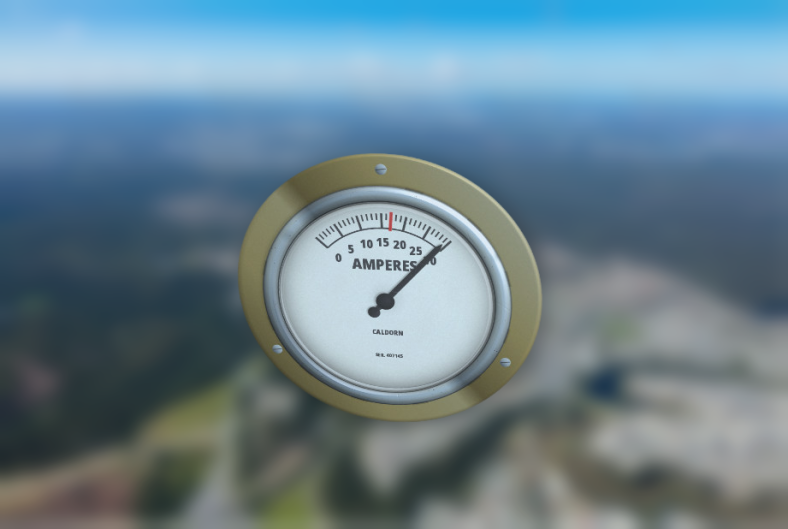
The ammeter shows 29 A
